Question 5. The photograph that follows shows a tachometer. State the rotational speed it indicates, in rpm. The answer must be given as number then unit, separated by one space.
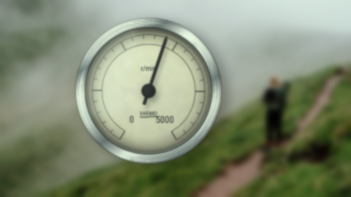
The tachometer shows 2800 rpm
